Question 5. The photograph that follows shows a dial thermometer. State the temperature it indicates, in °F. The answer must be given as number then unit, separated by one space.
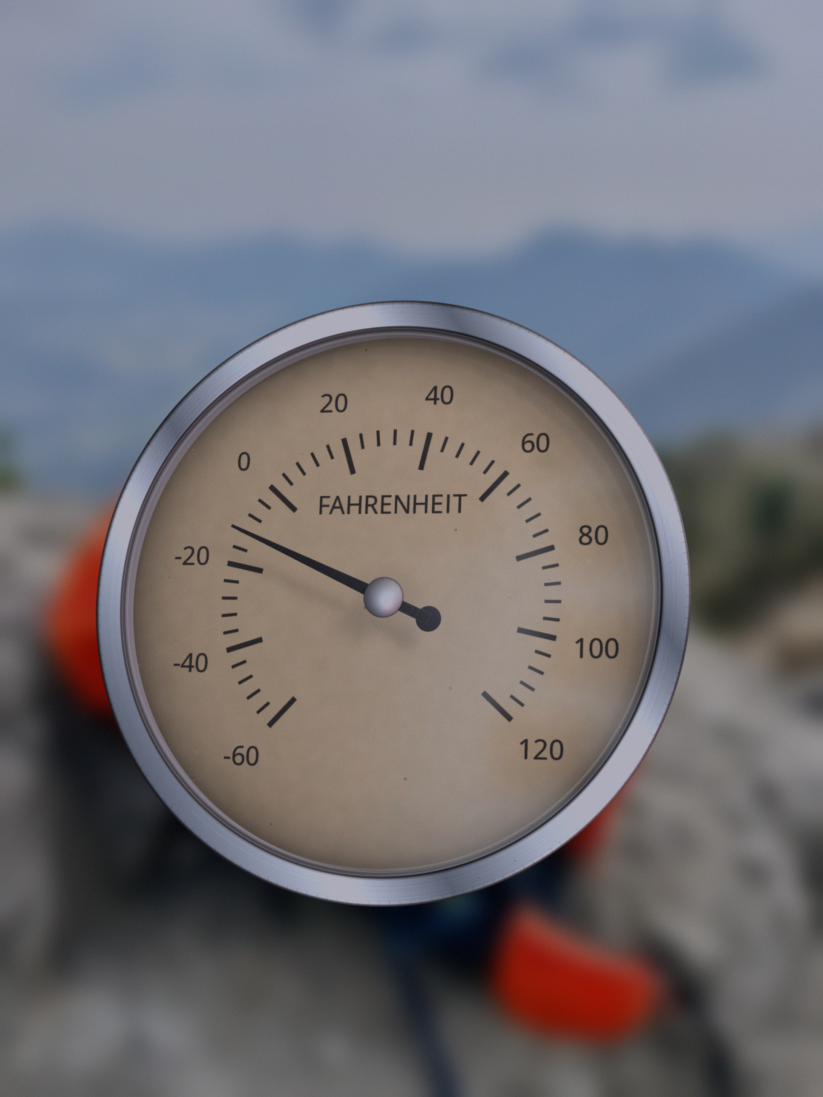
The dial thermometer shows -12 °F
